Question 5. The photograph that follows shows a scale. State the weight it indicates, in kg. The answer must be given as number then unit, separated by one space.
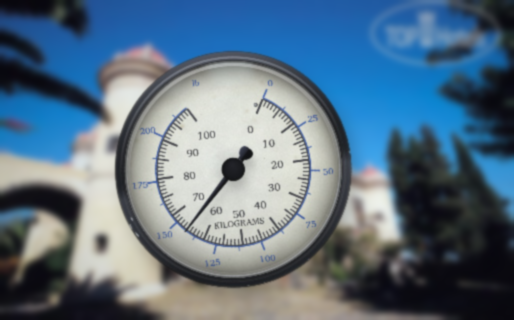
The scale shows 65 kg
